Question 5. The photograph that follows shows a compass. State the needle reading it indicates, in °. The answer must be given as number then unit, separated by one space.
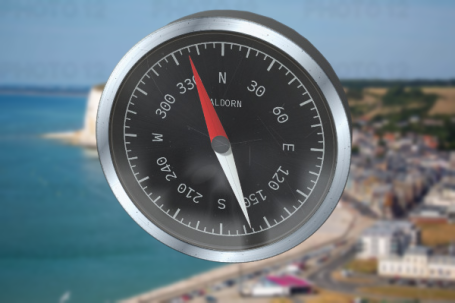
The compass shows 340 °
